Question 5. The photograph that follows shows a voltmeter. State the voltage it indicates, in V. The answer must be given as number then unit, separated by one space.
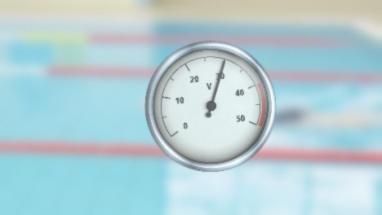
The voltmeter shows 30 V
